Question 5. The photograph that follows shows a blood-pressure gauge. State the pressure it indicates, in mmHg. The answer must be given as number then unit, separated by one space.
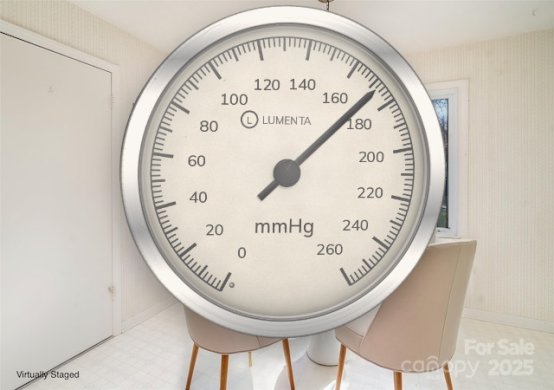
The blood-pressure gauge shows 172 mmHg
